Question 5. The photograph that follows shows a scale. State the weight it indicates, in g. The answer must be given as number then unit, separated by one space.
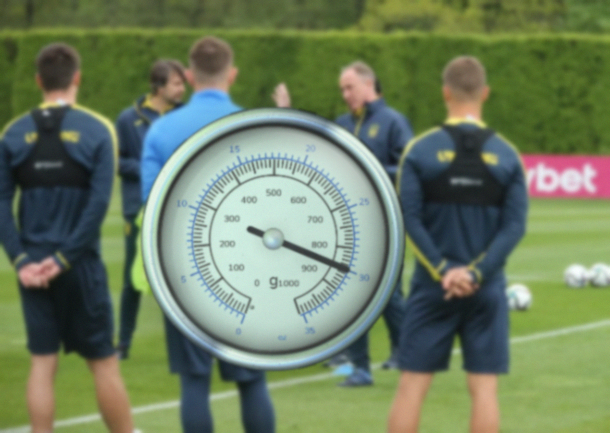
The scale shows 850 g
